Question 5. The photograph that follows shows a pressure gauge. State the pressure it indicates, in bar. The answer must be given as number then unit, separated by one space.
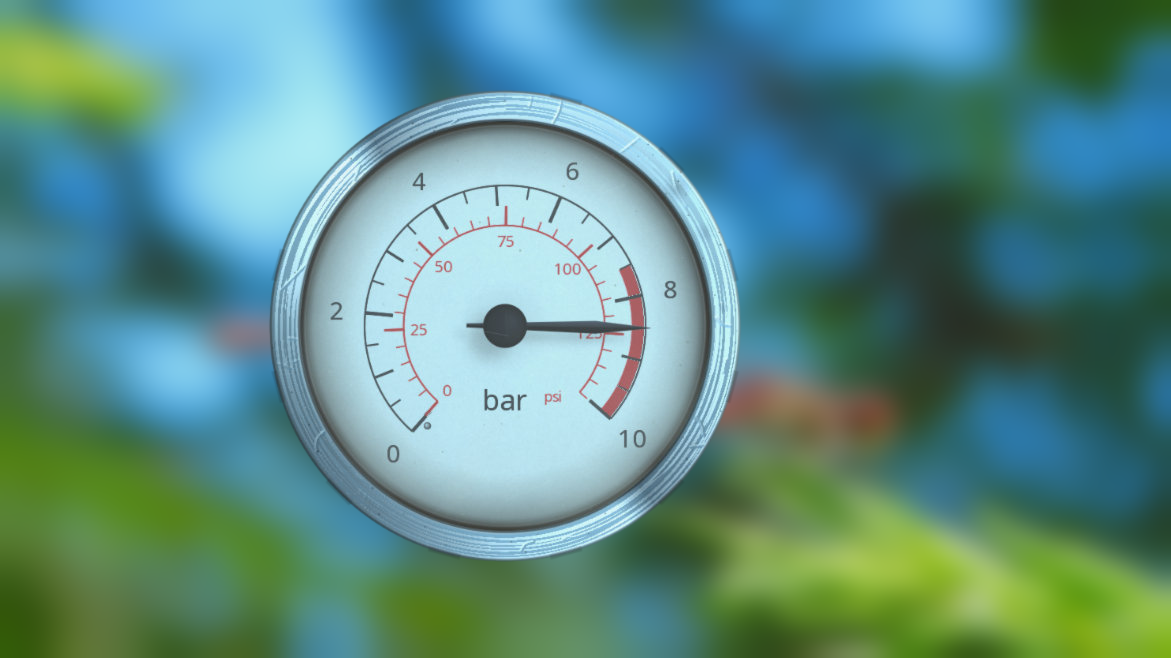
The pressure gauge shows 8.5 bar
